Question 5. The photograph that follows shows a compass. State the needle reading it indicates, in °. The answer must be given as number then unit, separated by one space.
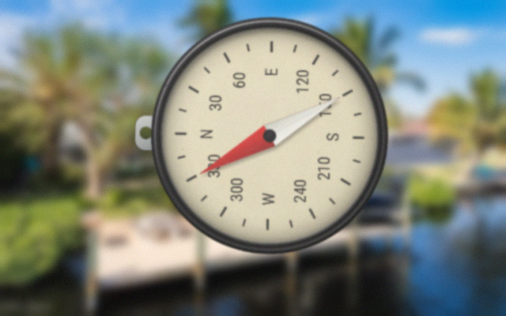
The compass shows 330 °
